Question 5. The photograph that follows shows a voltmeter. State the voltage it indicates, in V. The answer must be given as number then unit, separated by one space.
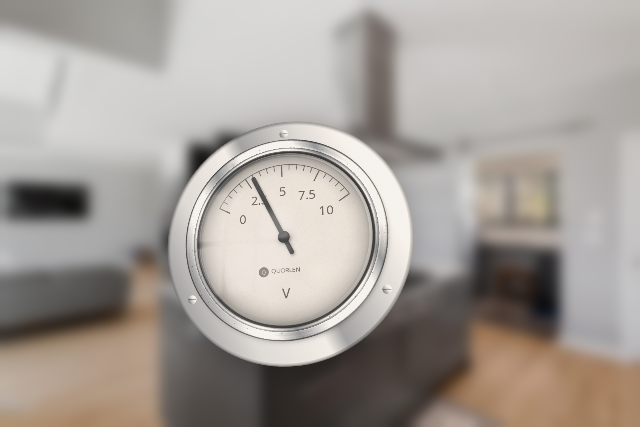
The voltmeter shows 3 V
